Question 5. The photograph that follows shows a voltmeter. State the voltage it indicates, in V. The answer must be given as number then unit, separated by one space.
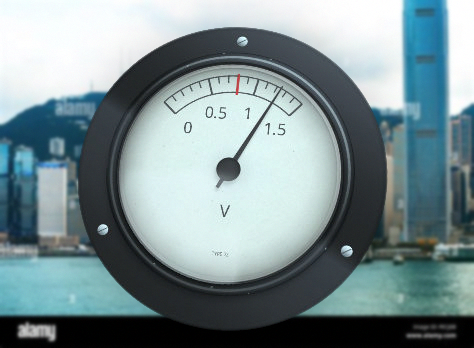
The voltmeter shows 1.25 V
